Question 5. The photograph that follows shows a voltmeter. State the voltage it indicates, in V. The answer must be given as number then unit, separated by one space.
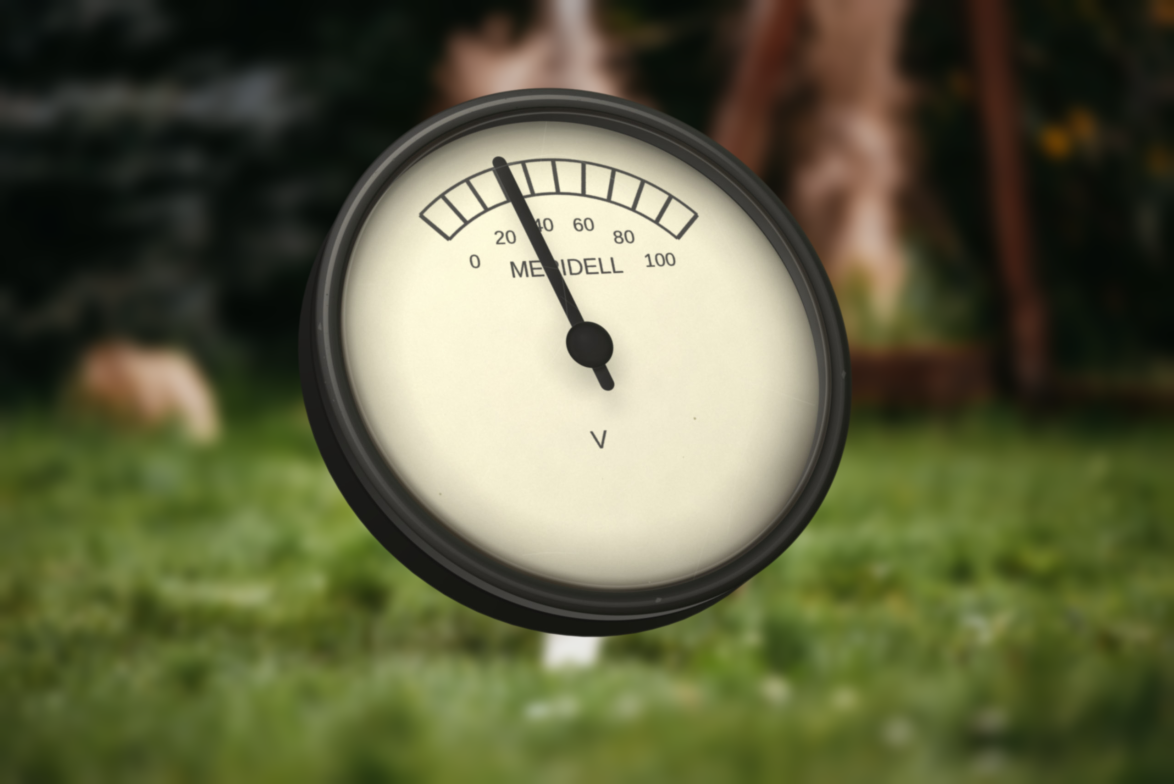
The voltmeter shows 30 V
